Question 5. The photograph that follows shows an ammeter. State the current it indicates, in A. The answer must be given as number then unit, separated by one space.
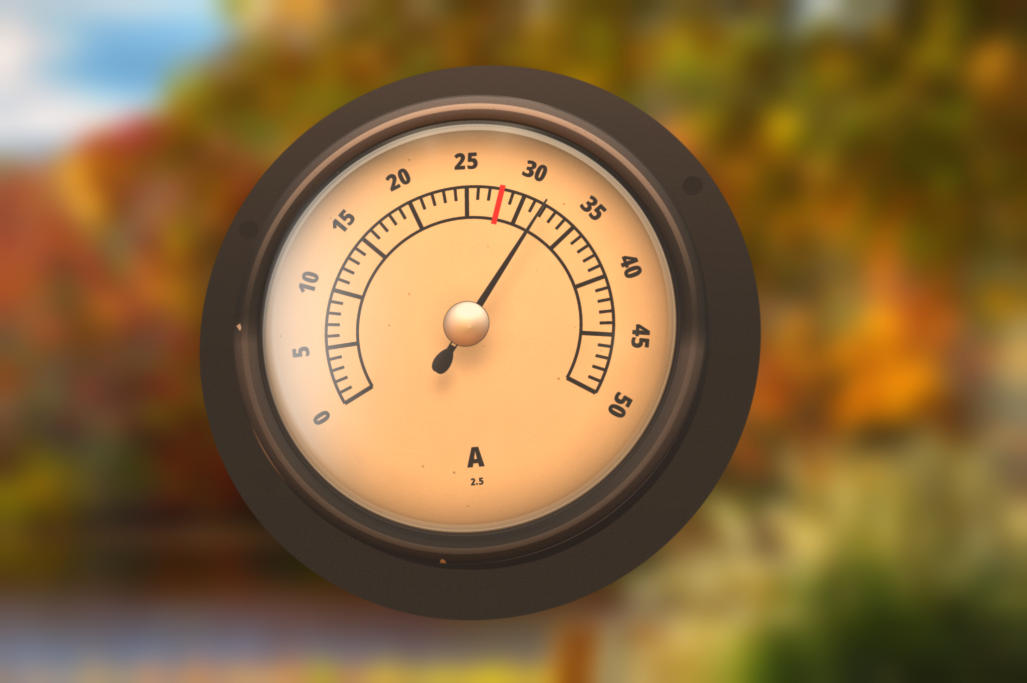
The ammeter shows 32 A
